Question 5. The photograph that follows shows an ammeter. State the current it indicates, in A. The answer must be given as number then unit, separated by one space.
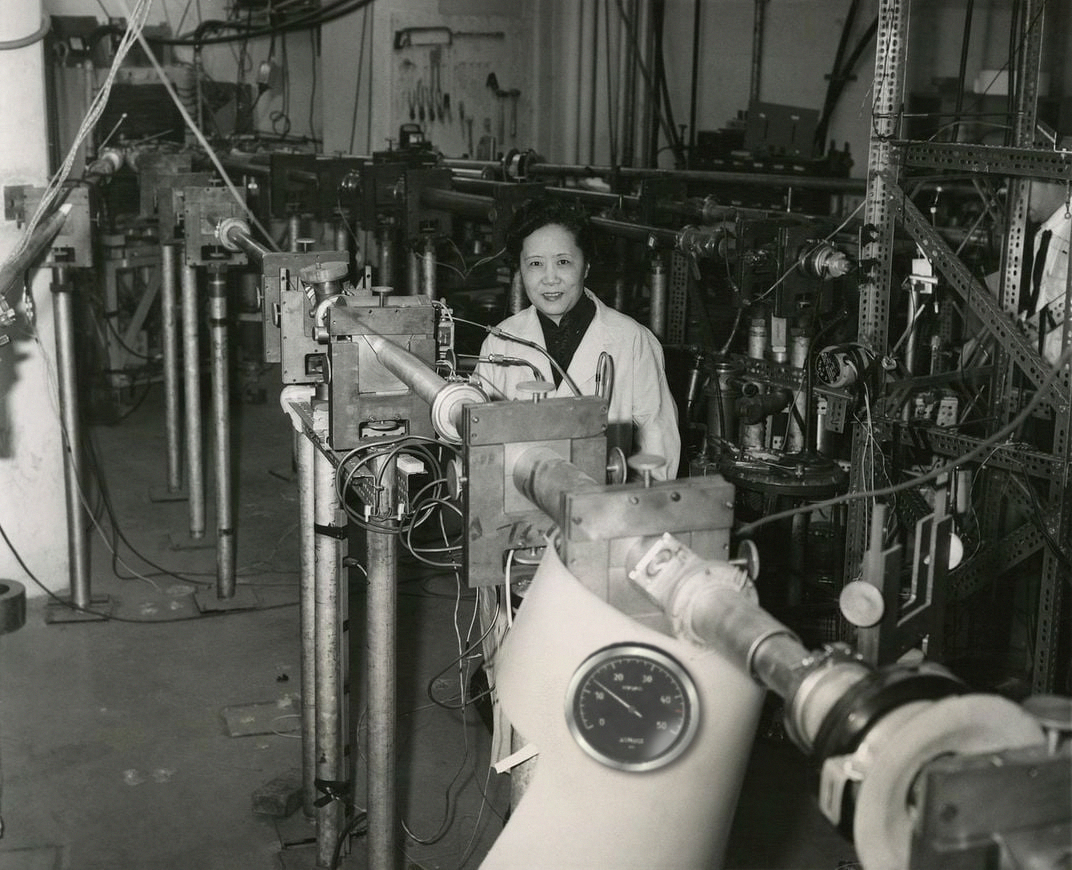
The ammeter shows 14 A
